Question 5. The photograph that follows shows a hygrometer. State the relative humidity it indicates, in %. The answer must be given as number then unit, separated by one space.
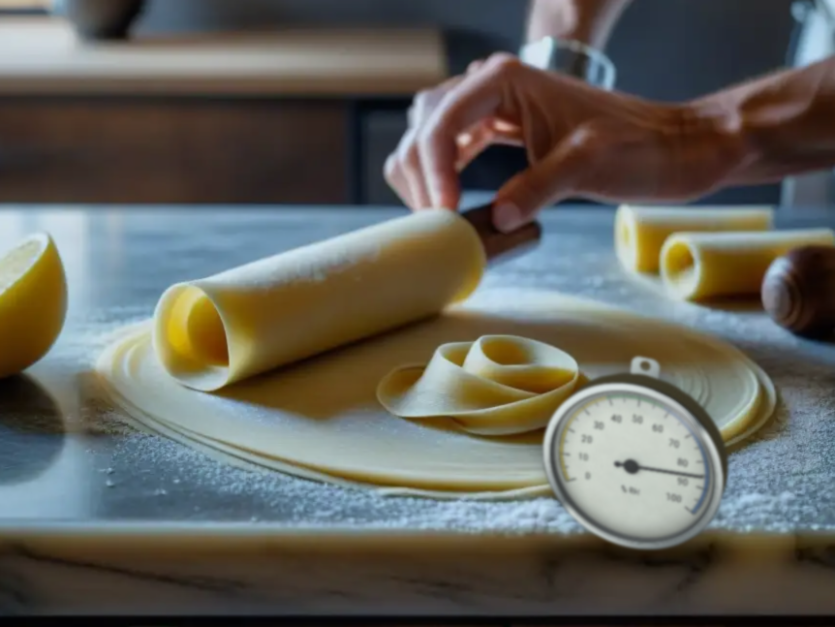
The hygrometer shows 85 %
